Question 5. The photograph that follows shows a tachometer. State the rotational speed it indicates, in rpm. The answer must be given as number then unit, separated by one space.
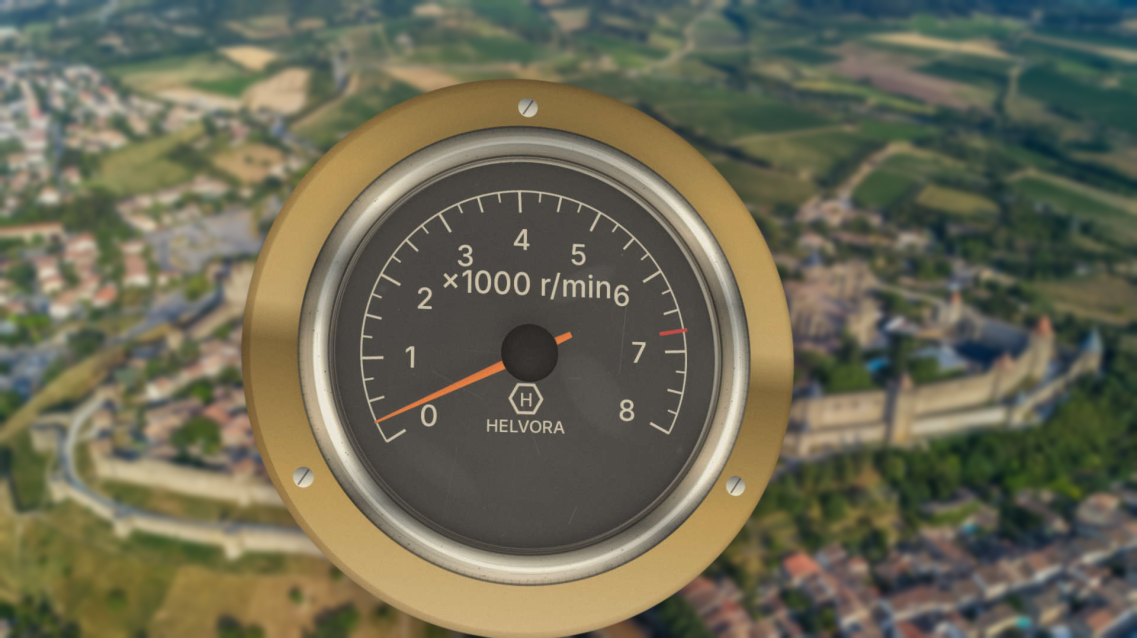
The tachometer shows 250 rpm
